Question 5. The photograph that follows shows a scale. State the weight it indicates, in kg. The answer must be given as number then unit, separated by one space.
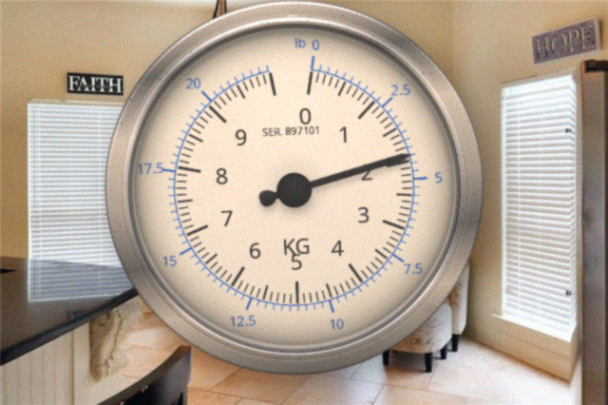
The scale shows 1.9 kg
